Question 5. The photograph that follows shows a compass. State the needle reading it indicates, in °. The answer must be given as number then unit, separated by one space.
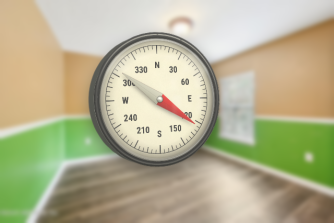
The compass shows 125 °
